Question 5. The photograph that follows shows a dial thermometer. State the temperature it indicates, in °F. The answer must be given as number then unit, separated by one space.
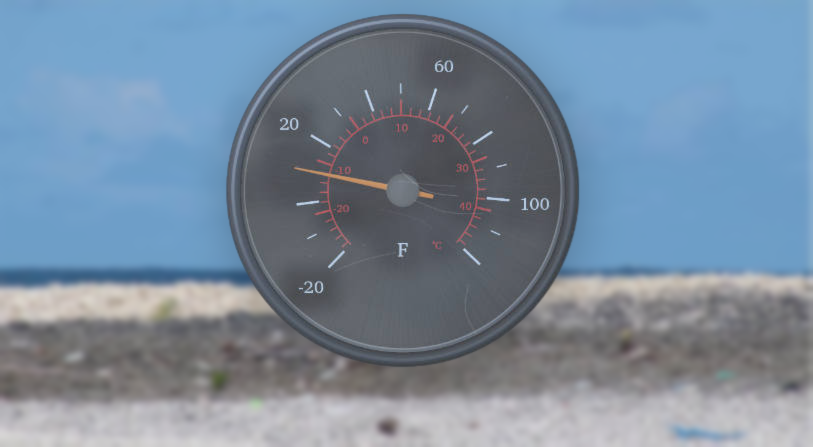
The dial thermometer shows 10 °F
